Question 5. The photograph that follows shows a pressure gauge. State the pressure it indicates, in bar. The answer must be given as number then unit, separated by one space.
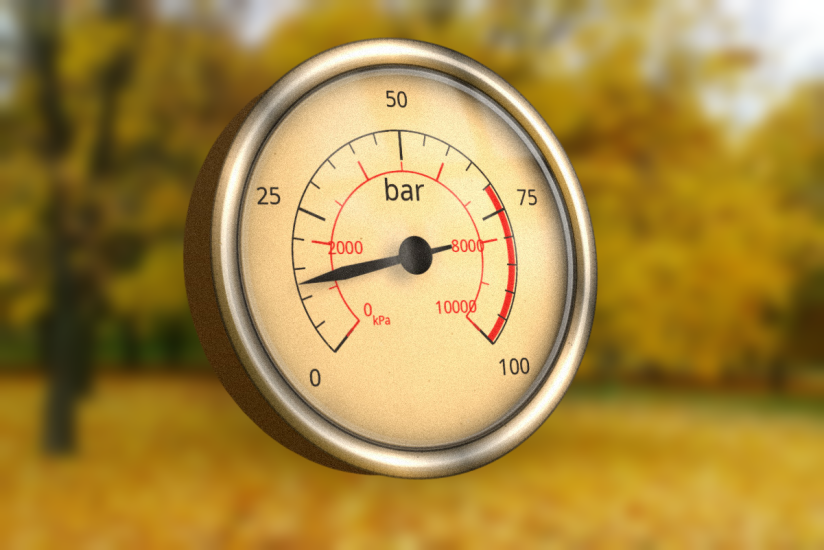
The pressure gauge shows 12.5 bar
